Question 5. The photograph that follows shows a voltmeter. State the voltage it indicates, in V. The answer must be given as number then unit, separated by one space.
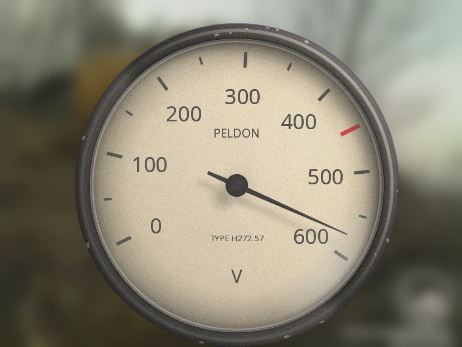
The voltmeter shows 575 V
